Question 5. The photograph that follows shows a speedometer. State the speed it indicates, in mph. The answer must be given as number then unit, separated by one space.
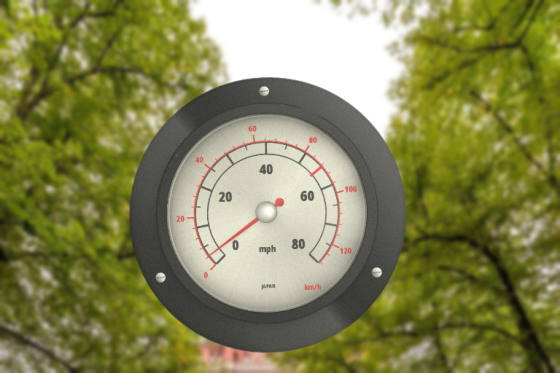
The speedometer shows 2.5 mph
